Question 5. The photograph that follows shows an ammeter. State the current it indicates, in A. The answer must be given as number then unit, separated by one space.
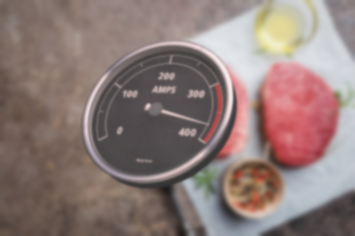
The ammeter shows 375 A
